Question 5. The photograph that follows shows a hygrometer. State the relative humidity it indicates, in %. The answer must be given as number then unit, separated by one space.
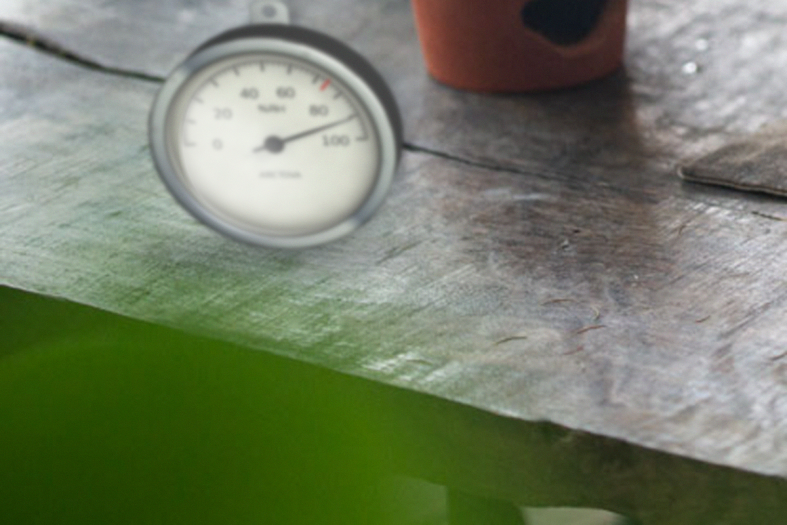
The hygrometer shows 90 %
